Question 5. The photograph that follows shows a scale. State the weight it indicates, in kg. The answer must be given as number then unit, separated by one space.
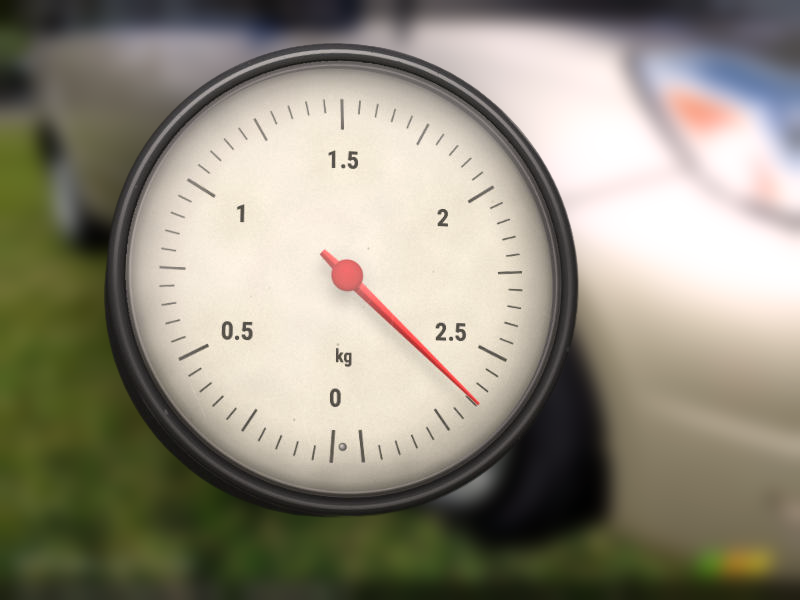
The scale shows 2.65 kg
